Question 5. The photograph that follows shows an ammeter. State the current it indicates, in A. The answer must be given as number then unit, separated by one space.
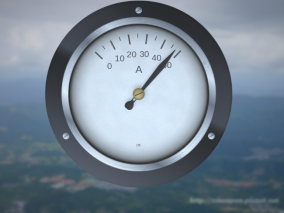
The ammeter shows 47.5 A
